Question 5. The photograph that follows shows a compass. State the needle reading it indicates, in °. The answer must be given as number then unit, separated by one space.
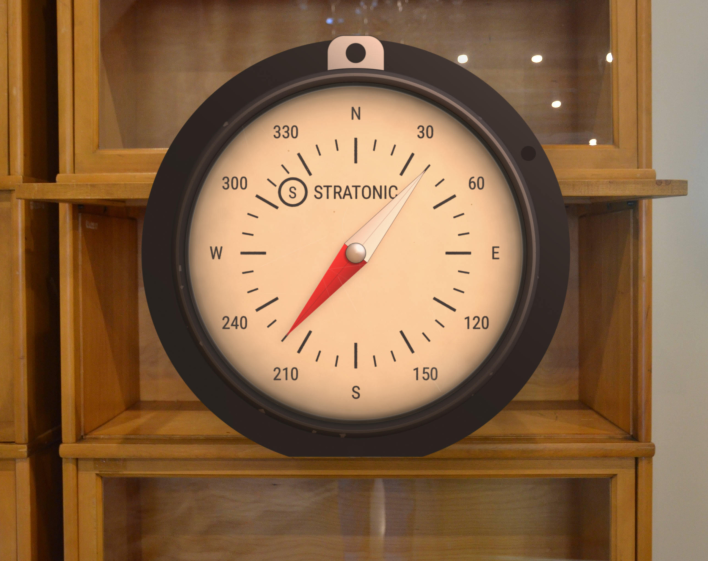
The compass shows 220 °
